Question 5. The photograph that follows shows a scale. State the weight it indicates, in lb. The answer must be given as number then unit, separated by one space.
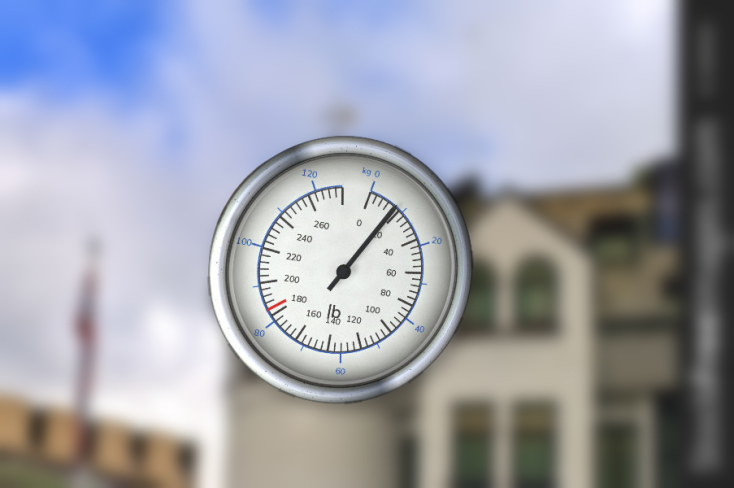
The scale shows 16 lb
